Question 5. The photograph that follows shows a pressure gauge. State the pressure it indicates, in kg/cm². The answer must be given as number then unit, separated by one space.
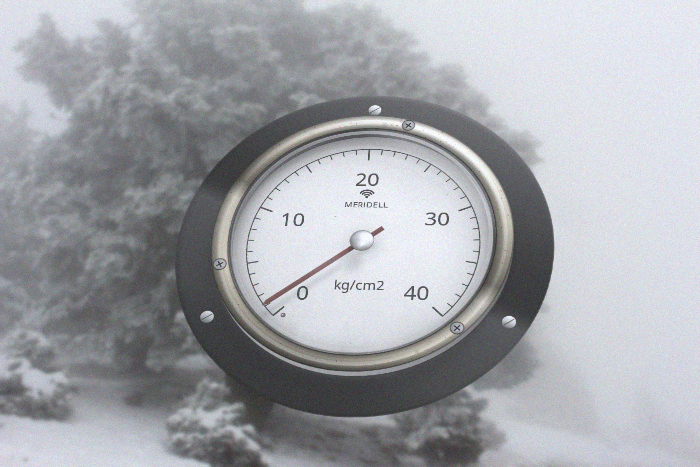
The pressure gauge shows 1 kg/cm²
